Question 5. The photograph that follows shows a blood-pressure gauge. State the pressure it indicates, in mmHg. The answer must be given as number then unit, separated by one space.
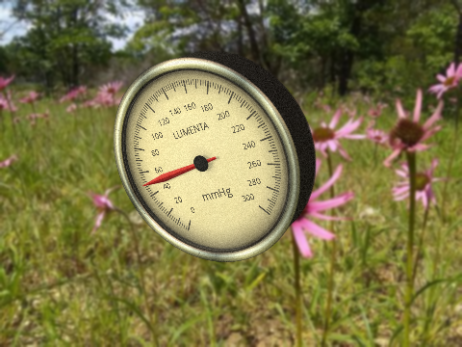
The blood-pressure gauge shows 50 mmHg
